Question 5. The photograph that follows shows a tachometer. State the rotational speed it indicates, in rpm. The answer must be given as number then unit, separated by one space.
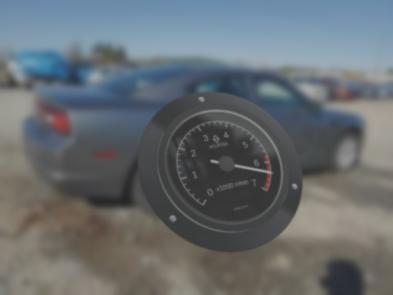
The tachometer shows 6400 rpm
